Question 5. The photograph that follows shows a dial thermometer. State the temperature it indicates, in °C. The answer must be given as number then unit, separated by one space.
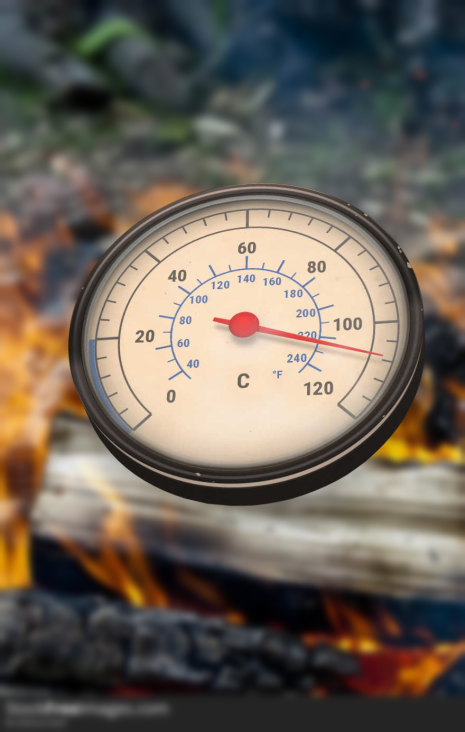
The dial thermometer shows 108 °C
